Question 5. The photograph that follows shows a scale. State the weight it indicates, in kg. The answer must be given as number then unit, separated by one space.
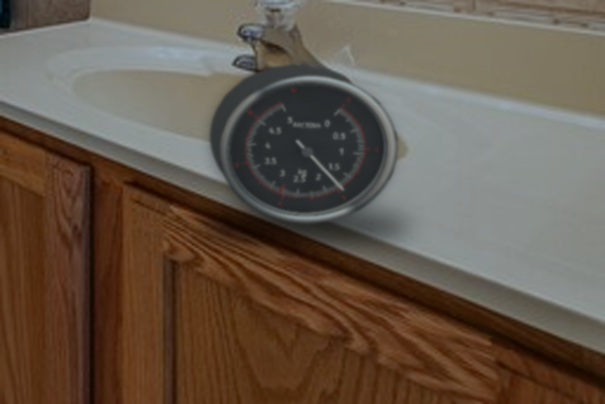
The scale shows 1.75 kg
